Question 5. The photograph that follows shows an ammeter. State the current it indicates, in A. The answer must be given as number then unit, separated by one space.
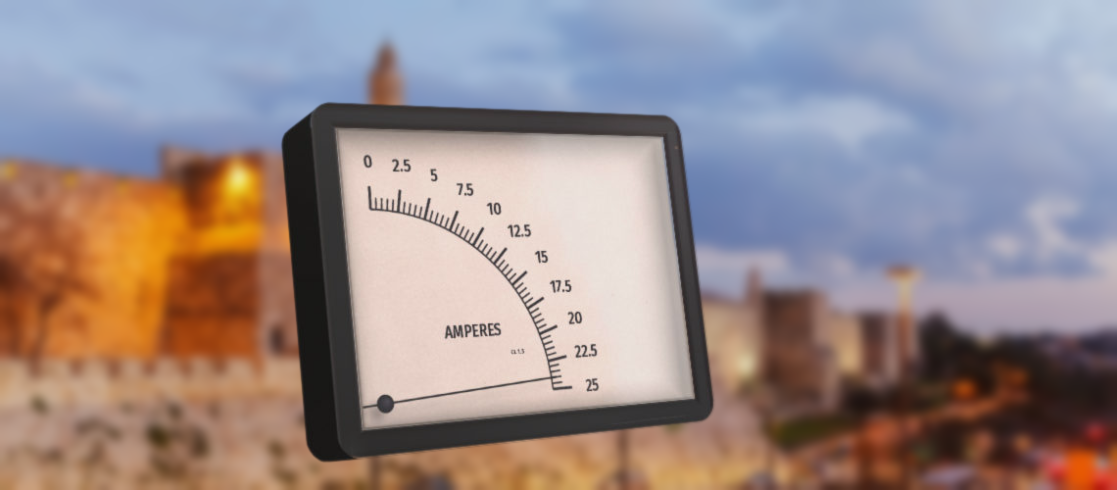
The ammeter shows 24 A
